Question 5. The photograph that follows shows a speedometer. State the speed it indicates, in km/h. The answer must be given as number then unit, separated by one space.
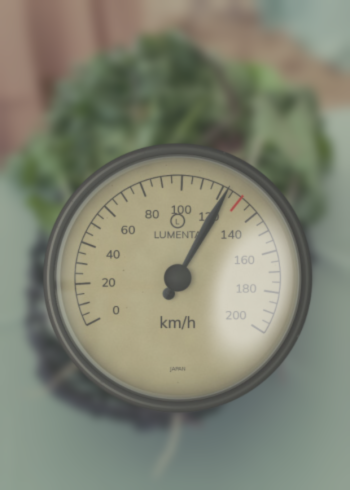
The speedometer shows 122.5 km/h
